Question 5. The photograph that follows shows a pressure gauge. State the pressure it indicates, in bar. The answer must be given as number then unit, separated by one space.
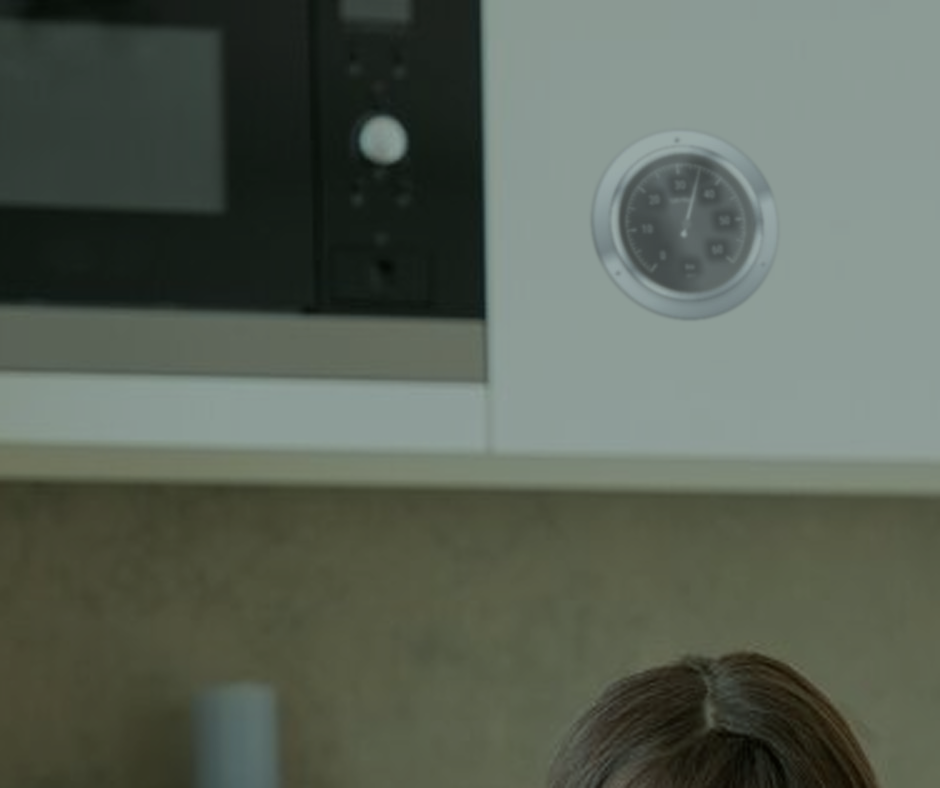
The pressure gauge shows 35 bar
